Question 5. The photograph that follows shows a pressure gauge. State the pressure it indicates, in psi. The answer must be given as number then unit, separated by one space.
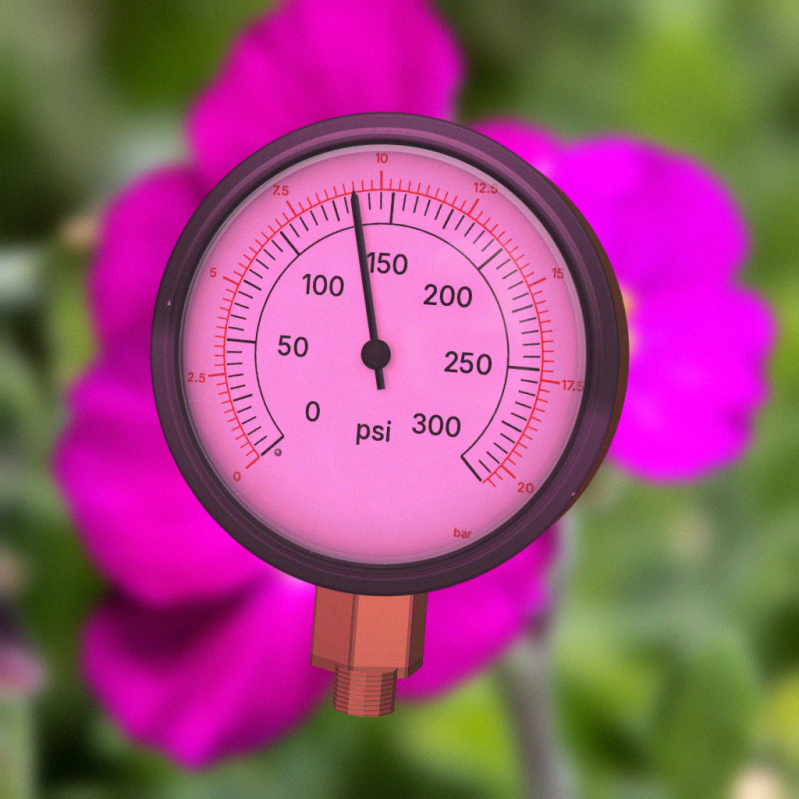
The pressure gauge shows 135 psi
